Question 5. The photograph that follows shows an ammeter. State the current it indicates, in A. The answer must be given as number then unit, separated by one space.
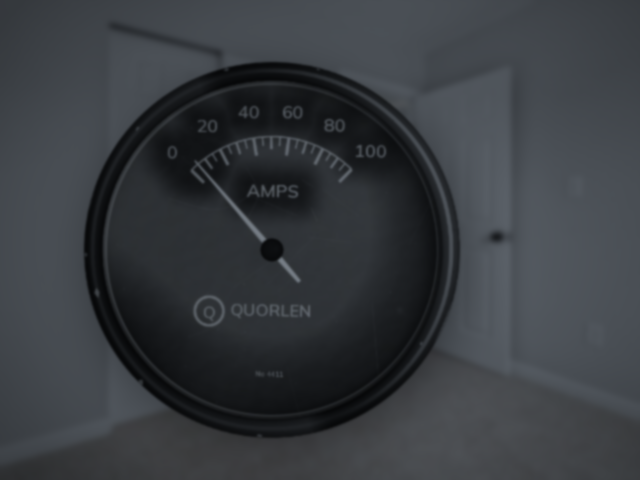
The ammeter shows 5 A
